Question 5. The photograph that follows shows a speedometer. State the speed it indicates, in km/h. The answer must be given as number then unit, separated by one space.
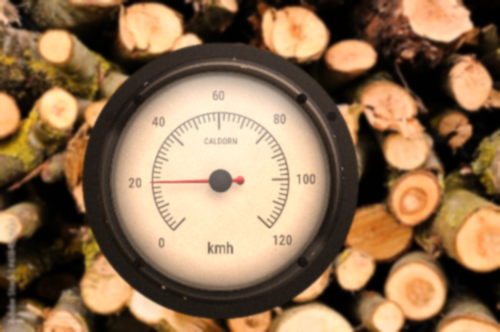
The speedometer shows 20 km/h
